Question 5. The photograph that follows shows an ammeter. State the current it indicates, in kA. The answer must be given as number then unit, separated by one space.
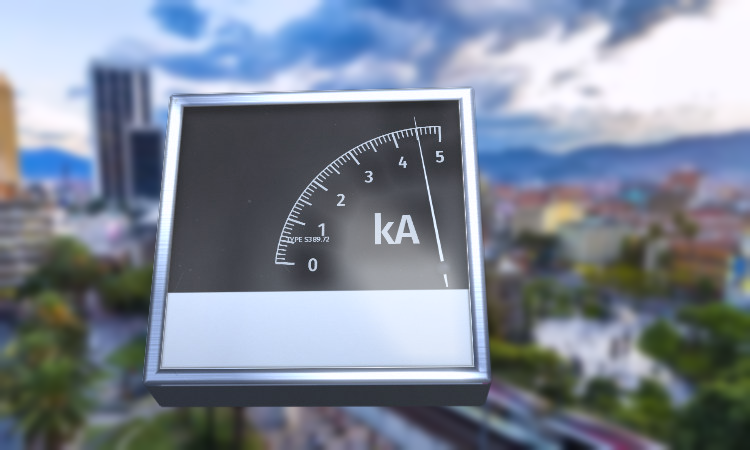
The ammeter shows 4.5 kA
